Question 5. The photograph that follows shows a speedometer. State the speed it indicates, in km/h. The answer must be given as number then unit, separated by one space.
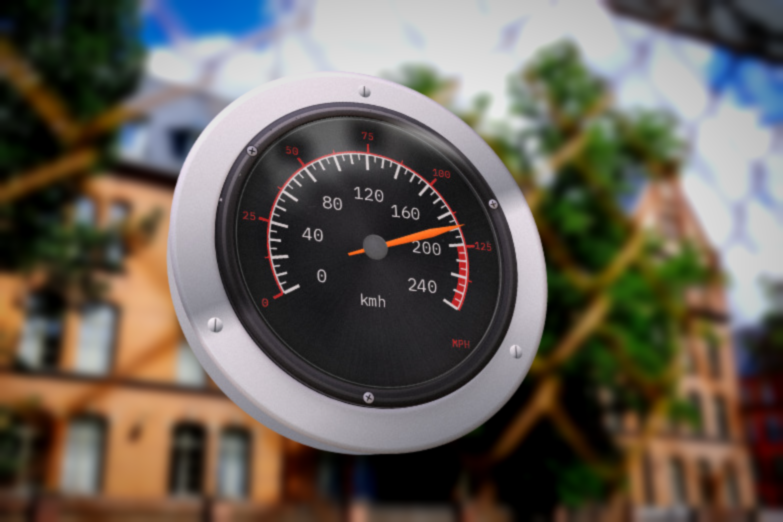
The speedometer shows 190 km/h
